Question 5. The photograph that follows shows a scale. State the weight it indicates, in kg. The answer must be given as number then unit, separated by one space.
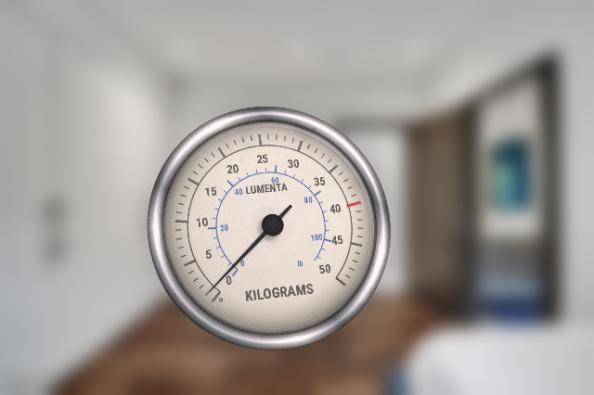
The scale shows 1 kg
